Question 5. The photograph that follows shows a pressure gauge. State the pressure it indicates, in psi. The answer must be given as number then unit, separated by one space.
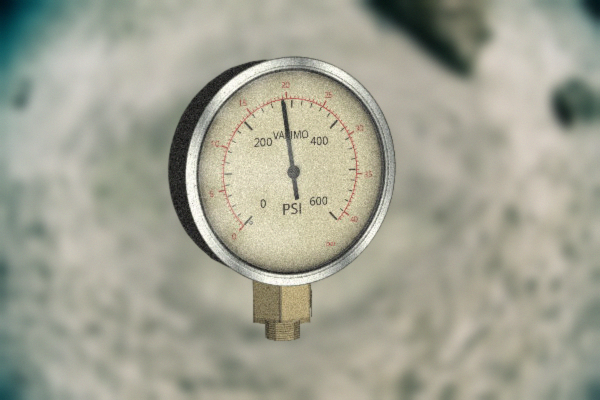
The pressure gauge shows 280 psi
